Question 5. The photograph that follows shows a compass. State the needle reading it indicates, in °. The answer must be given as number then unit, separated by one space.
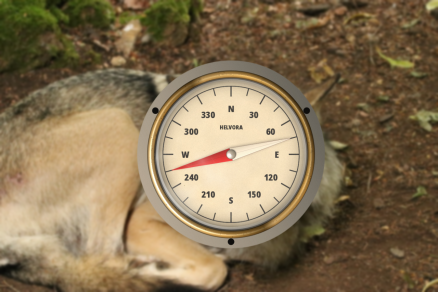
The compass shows 255 °
